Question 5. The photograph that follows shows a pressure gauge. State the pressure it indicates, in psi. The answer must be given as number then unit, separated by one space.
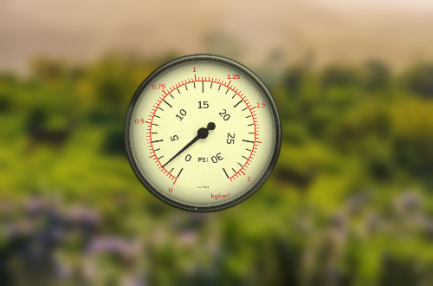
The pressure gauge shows 2 psi
